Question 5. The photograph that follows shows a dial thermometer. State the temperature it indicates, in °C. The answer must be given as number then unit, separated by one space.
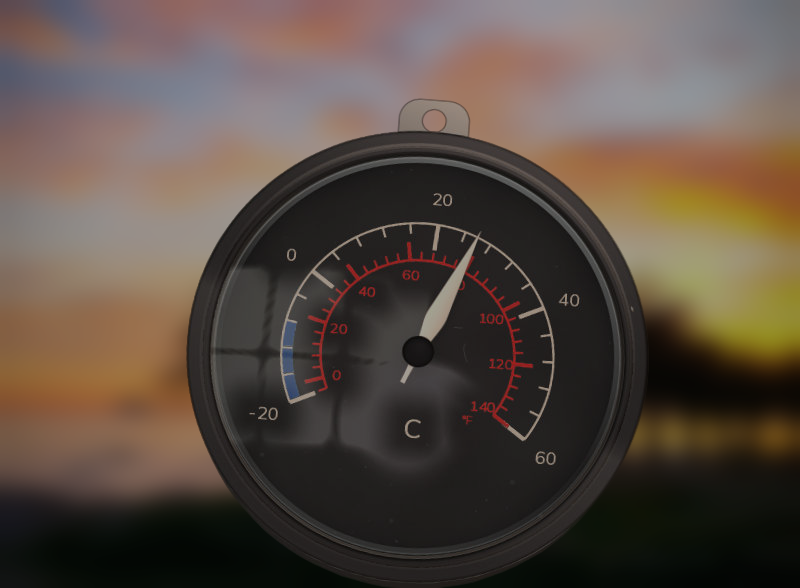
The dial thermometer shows 26 °C
